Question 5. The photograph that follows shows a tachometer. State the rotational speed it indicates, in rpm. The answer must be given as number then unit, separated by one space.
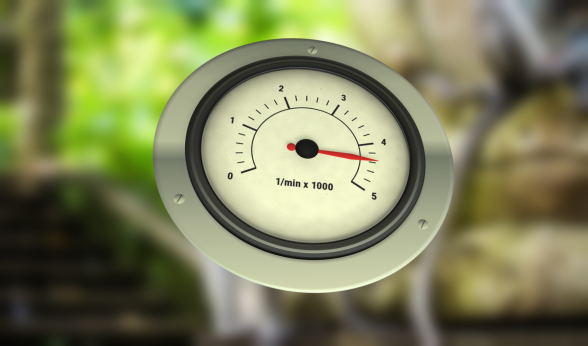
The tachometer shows 4400 rpm
